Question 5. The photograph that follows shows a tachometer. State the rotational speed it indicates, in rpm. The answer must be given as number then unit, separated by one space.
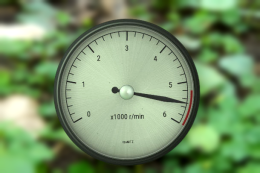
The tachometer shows 5500 rpm
